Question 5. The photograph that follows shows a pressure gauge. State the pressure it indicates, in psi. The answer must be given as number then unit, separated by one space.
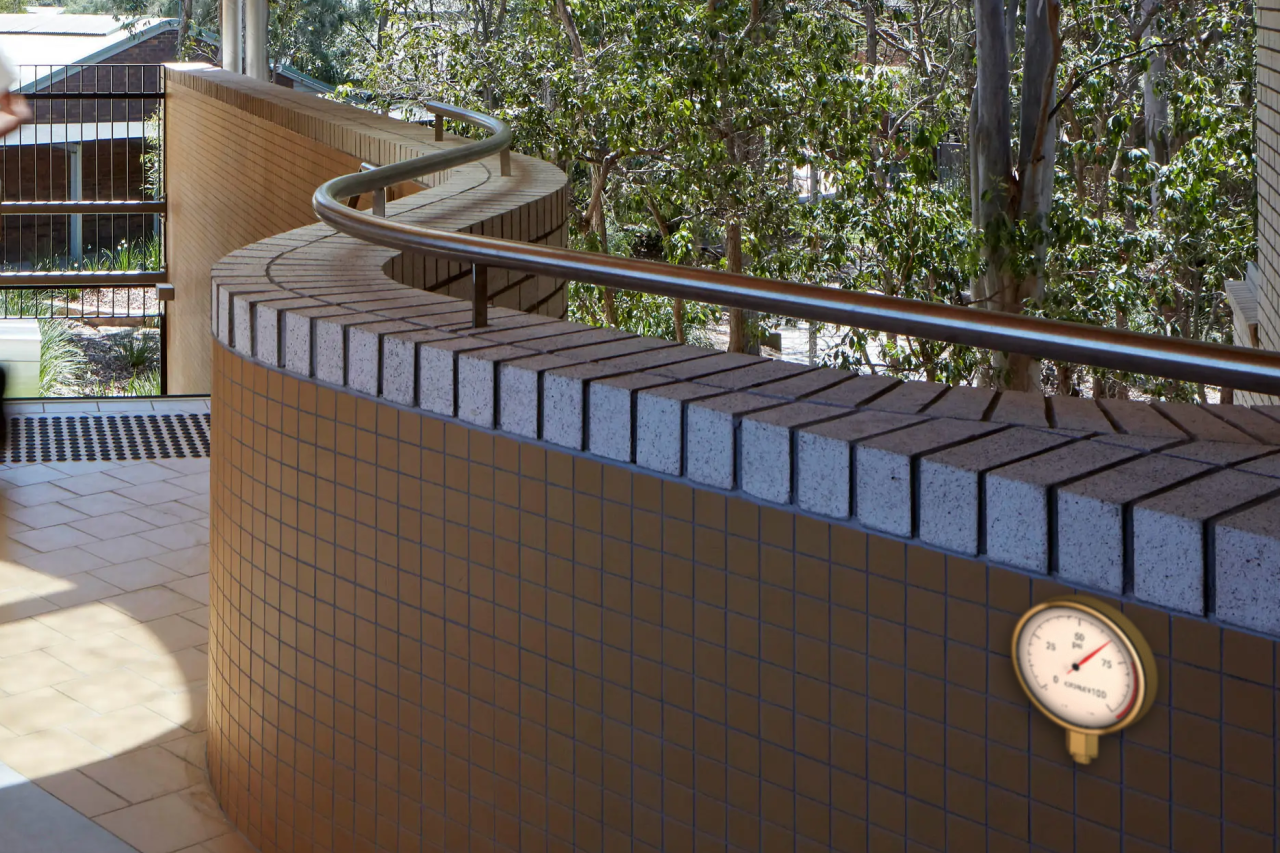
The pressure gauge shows 65 psi
